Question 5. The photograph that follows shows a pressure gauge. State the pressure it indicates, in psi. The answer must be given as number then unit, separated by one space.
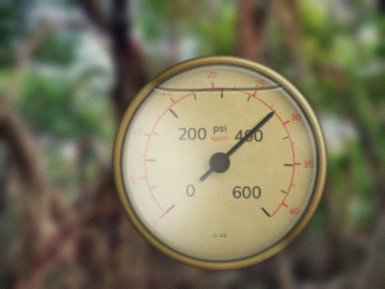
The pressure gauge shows 400 psi
